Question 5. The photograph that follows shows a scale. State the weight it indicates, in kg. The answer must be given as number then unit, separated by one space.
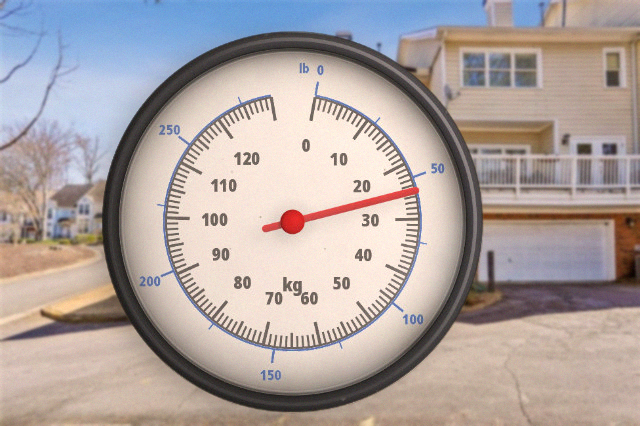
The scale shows 25 kg
